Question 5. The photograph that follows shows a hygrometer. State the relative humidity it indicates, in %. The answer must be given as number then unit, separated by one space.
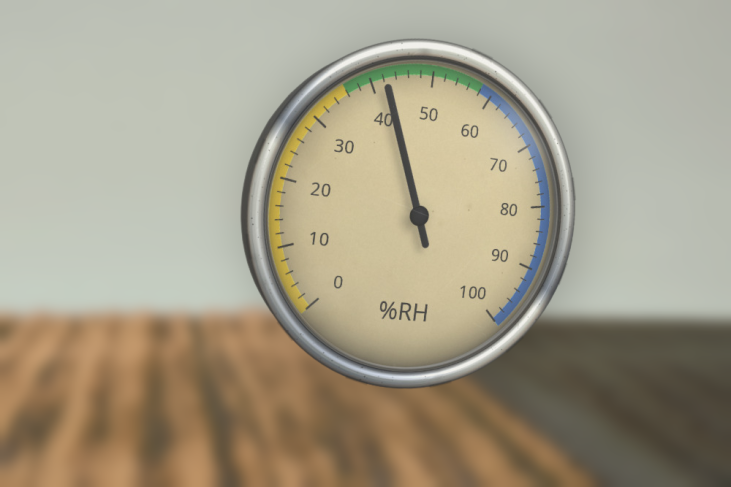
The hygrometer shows 42 %
